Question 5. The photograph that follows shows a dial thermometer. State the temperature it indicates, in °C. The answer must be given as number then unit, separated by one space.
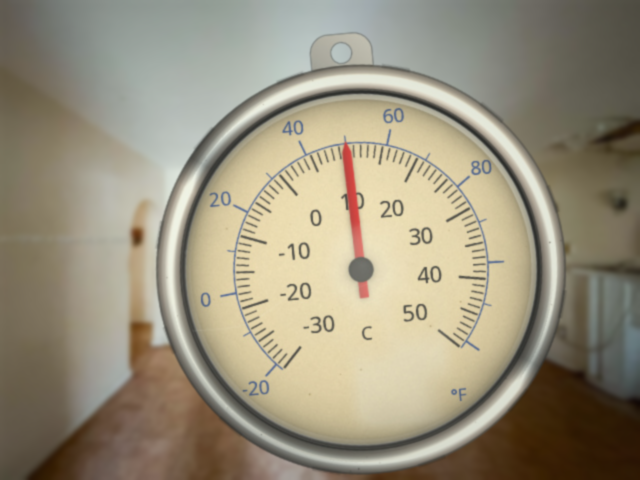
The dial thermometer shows 10 °C
